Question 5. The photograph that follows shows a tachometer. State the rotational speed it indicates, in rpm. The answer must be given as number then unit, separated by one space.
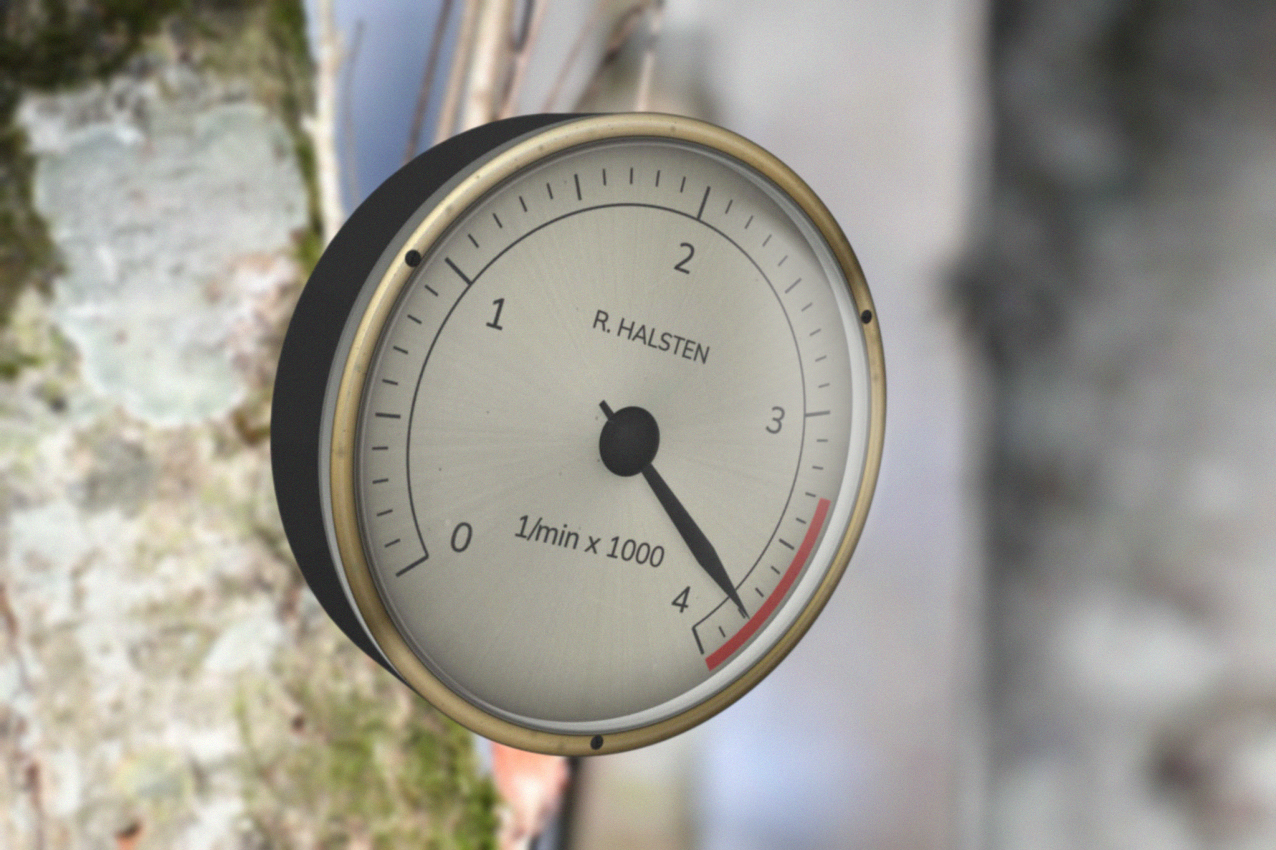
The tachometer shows 3800 rpm
